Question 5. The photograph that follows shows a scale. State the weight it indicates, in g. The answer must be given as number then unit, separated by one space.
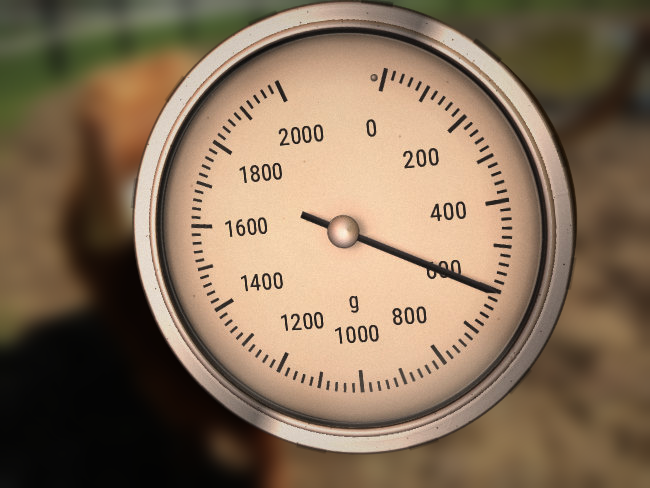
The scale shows 600 g
